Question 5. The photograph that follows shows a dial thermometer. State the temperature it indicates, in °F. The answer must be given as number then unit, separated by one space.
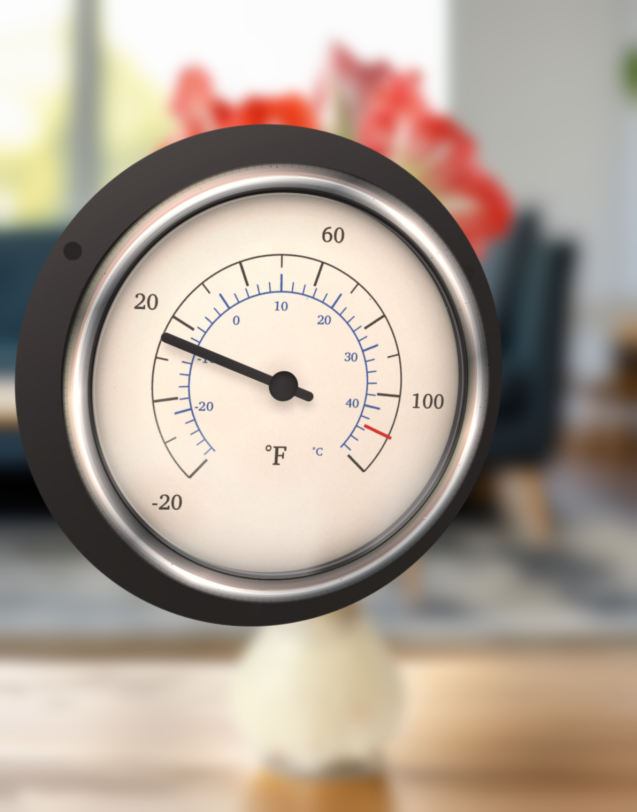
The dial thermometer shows 15 °F
